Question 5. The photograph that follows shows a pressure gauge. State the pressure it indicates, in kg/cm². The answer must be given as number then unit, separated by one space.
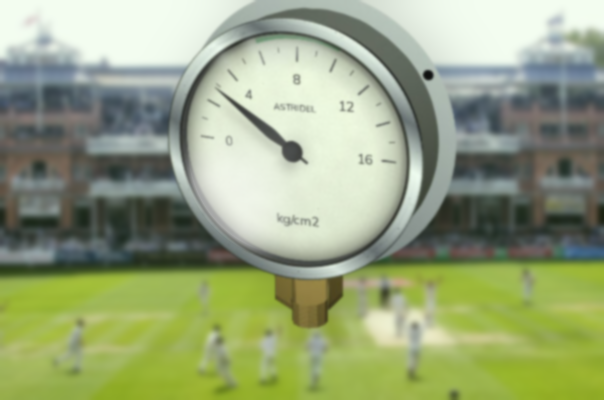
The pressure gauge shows 3 kg/cm²
